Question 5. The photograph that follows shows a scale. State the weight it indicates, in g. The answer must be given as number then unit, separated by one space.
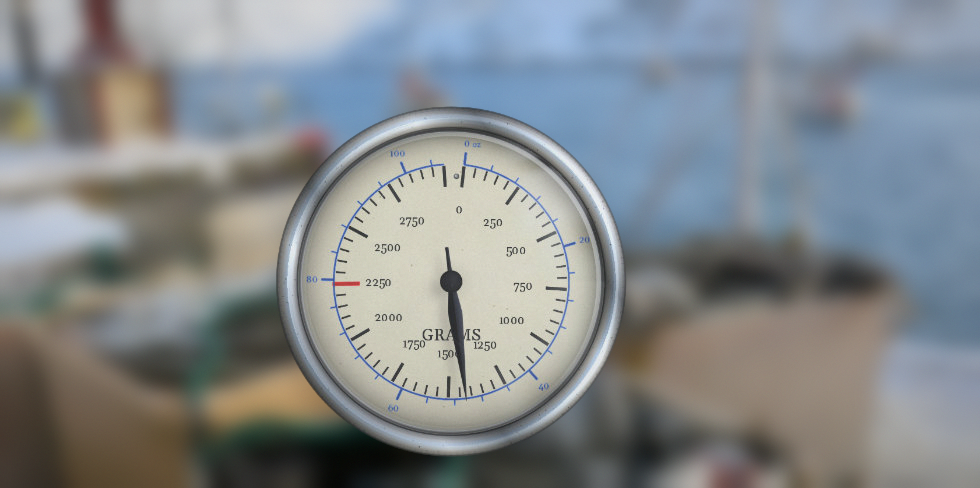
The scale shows 1425 g
